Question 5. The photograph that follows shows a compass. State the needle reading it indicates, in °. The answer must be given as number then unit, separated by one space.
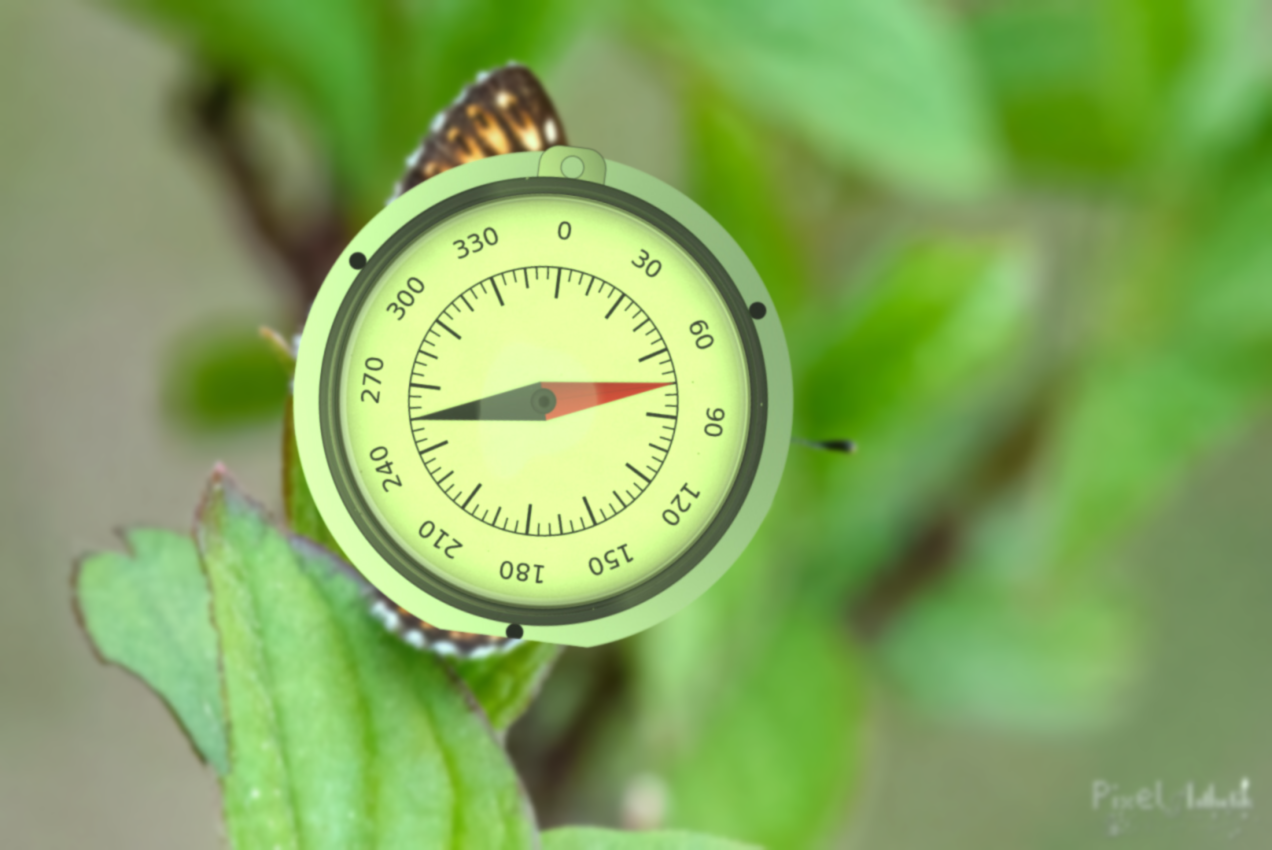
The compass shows 75 °
